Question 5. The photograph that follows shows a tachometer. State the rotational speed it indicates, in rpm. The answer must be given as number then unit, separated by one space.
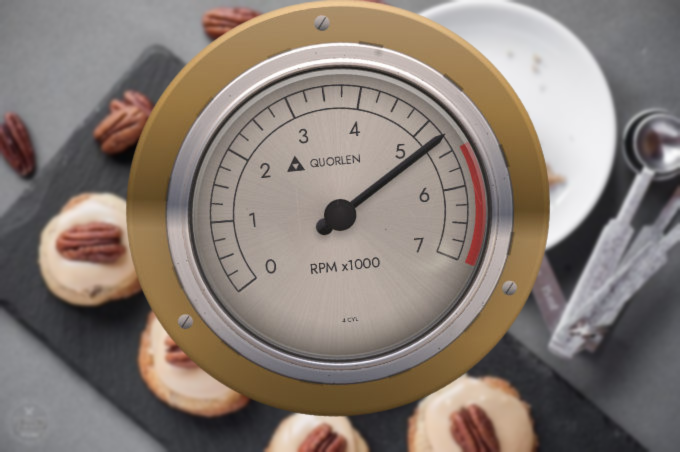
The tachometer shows 5250 rpm
